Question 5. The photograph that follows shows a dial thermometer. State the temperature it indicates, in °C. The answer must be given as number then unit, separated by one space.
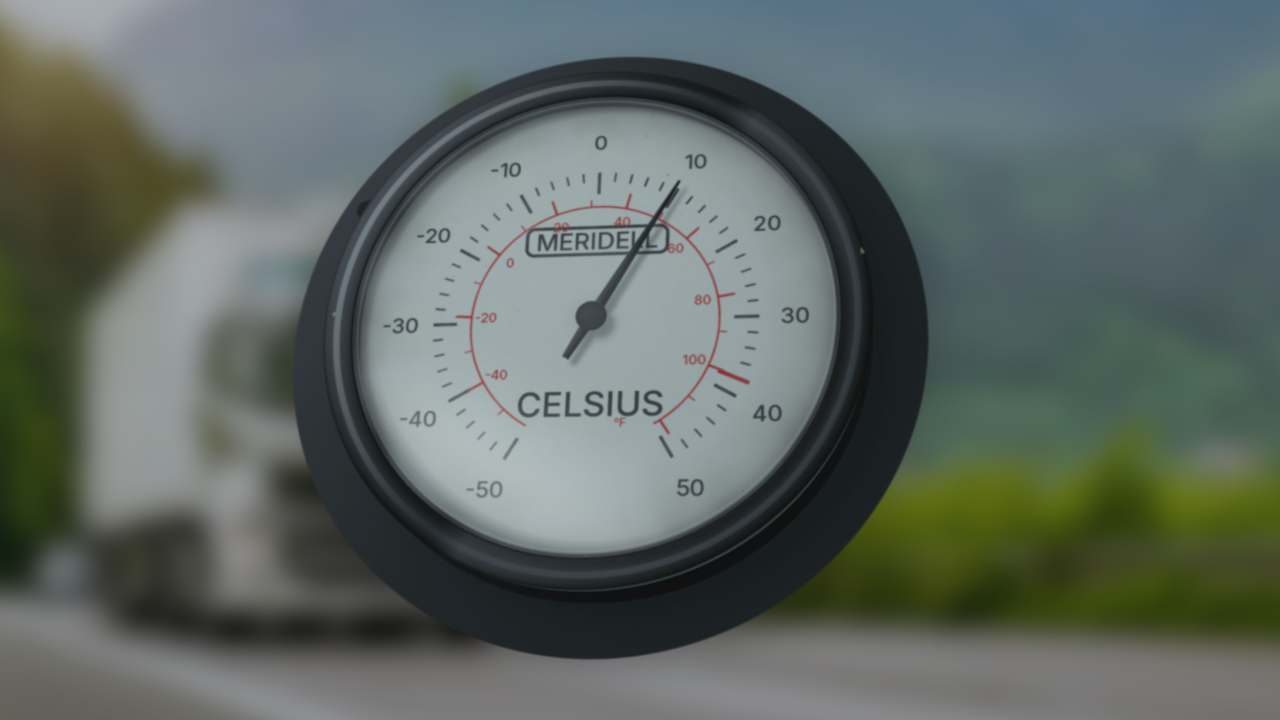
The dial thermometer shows 10 °C
